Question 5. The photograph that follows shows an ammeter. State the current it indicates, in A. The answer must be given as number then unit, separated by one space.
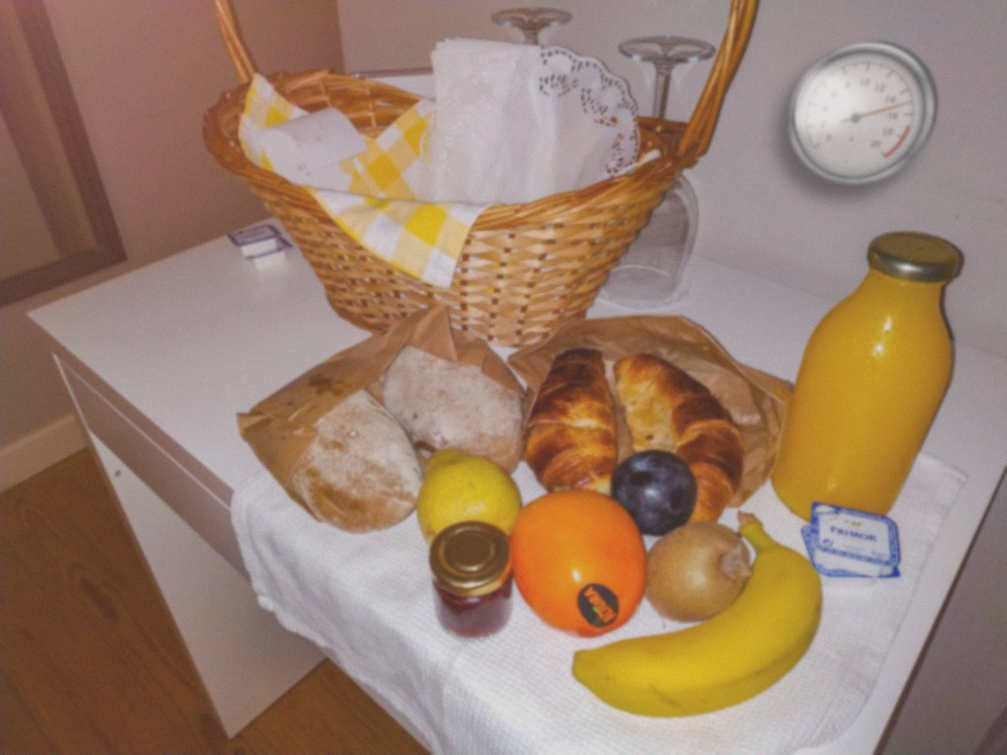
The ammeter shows 15 A
